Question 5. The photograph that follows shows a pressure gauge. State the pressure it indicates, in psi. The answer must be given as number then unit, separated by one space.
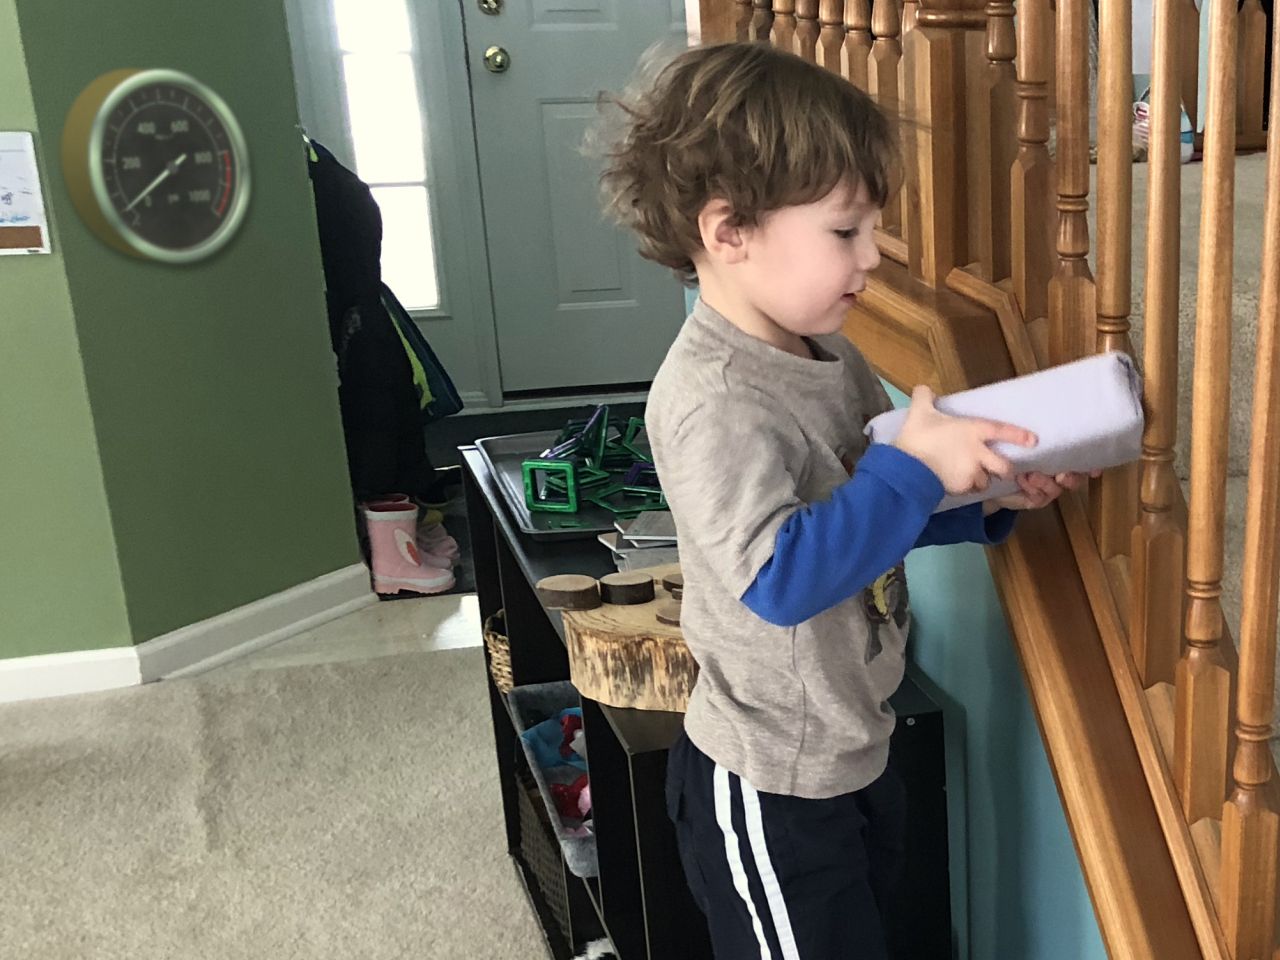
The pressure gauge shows 50 psi
